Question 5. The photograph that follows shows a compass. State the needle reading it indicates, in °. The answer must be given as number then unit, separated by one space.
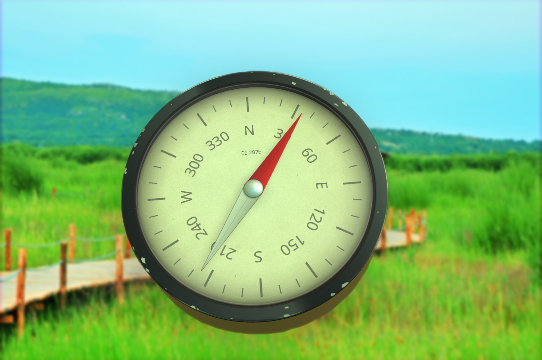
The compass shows 35 °
